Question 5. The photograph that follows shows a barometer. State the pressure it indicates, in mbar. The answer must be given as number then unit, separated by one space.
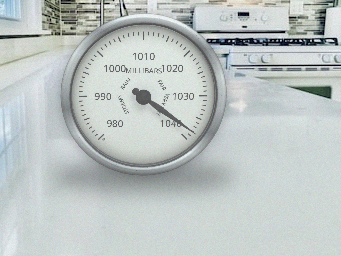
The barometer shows 1038 mbar
